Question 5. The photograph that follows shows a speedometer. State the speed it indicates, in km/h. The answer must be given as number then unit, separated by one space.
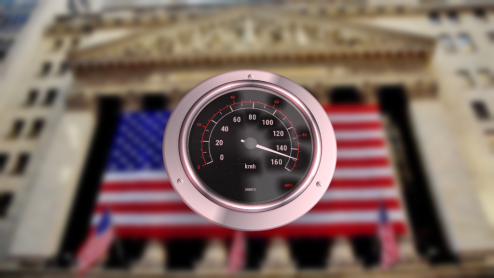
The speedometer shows 150 km/h
